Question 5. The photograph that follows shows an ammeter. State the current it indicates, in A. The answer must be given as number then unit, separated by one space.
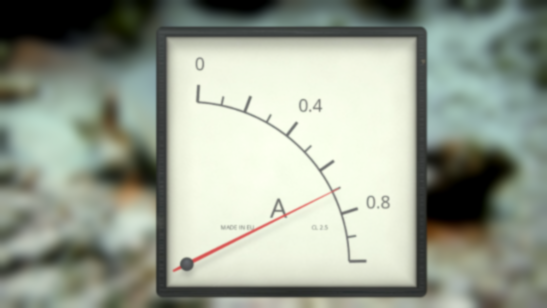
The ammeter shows 0.7 A
